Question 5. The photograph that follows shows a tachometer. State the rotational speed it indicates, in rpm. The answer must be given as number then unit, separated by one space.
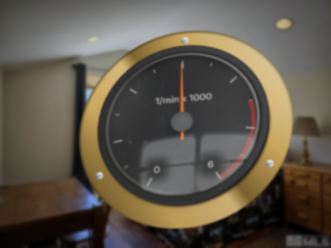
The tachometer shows 3000 rpm
